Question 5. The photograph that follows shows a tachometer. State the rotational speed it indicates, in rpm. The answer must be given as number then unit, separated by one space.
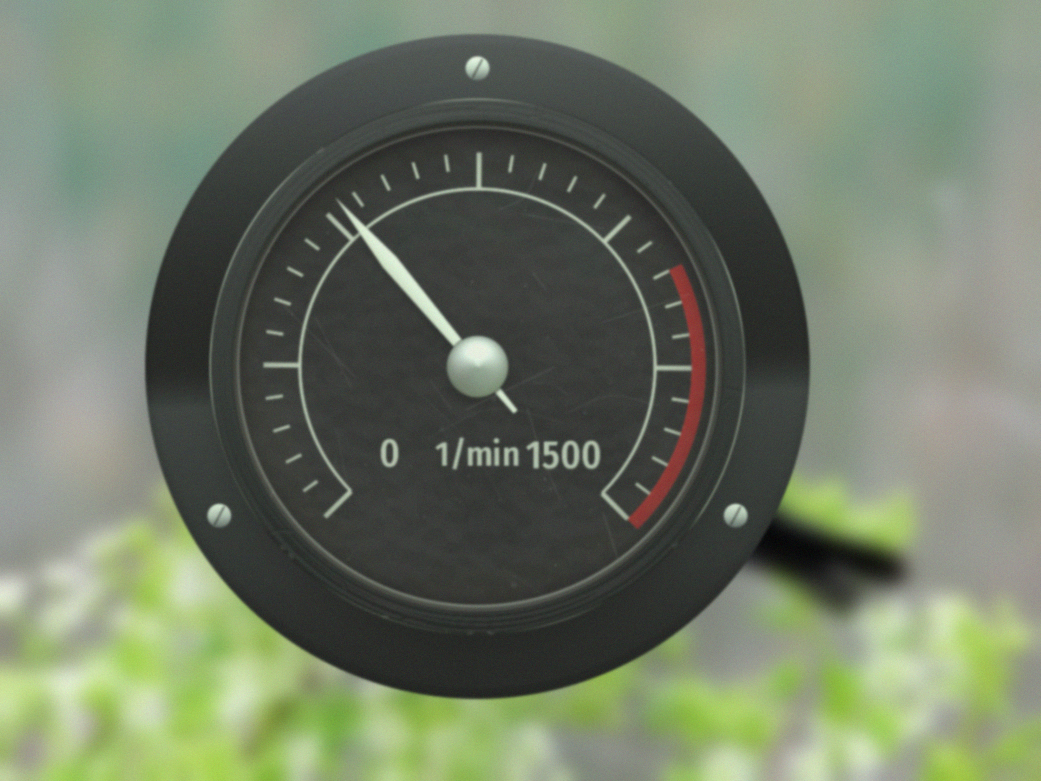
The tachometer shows 525 rpm
